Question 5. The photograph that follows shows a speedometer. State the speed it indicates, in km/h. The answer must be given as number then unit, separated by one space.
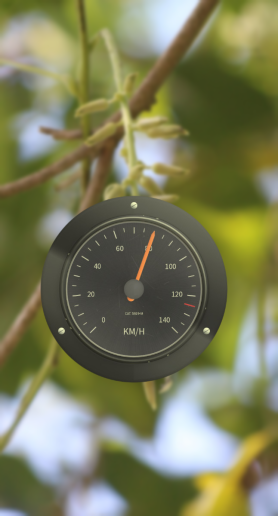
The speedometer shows 80 km/h
